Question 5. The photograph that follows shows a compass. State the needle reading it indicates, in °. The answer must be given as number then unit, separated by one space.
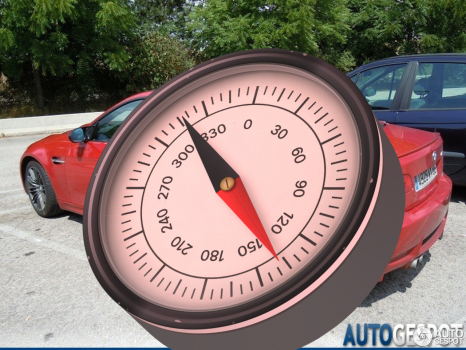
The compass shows 137.5 °
